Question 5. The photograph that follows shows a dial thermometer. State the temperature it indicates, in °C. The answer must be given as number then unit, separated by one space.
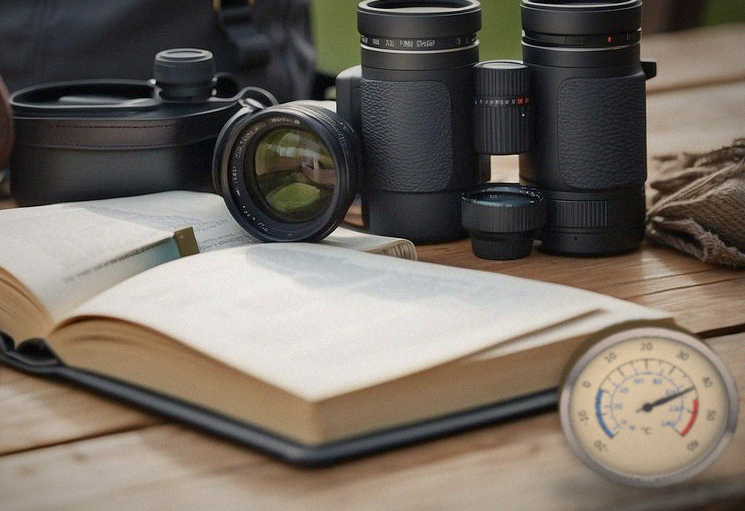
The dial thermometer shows 40 °C
